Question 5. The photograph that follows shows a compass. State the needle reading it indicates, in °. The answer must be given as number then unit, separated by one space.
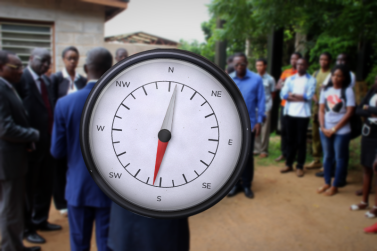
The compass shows 187.5 °
